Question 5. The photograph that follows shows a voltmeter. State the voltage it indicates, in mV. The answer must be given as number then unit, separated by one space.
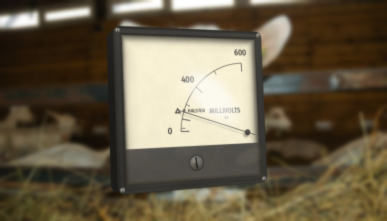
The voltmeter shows 250 mV
